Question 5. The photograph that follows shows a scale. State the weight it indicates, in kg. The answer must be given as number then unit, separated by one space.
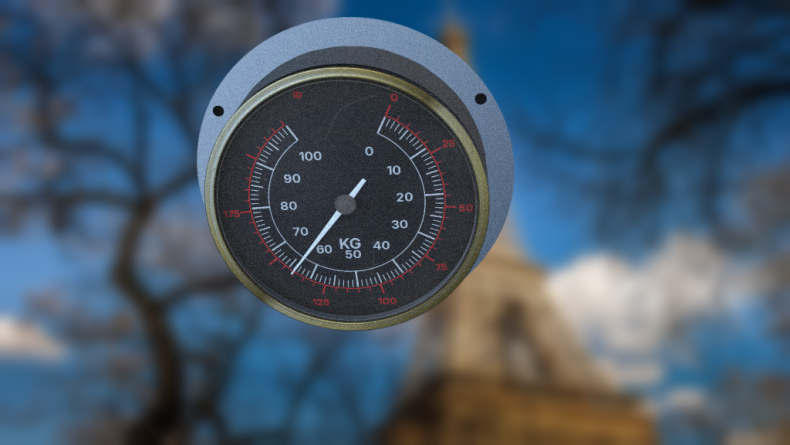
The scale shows 64 kg
